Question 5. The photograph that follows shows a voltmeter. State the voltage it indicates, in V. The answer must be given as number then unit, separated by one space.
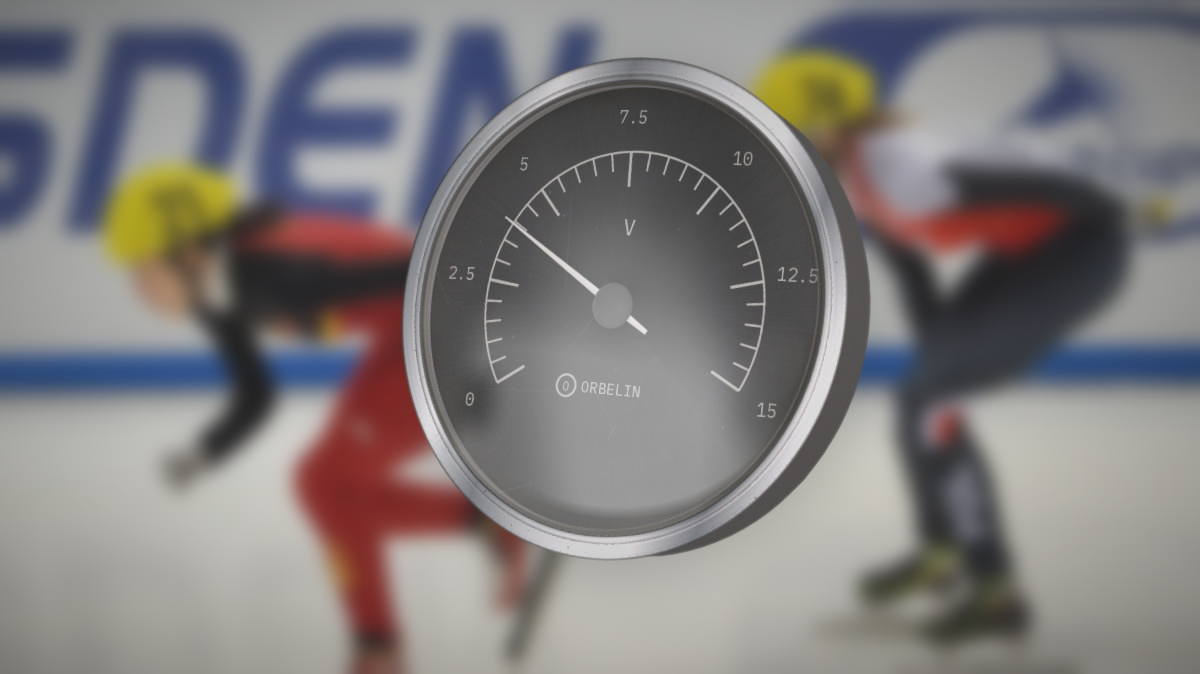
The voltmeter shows 4 V
